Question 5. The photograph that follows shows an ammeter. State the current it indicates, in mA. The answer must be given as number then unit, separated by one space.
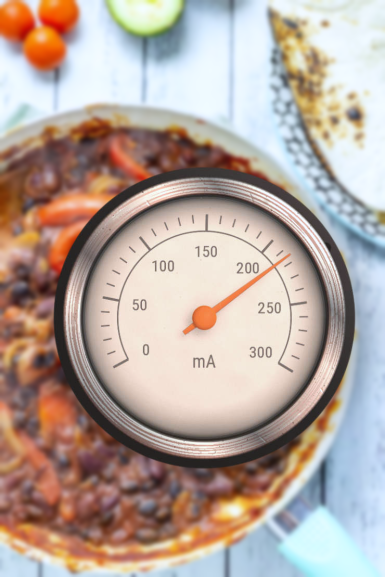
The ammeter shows 215 mA
